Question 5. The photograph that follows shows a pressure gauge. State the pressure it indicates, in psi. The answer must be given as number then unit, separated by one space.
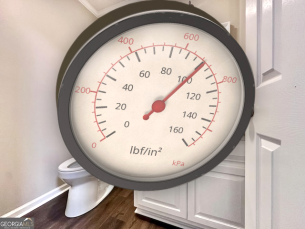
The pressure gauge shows 100 psi
